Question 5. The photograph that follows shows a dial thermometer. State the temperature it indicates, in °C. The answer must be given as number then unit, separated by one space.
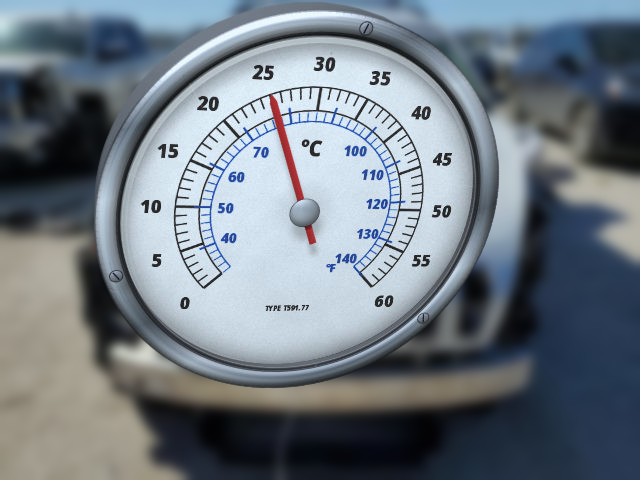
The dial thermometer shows 25 °C
